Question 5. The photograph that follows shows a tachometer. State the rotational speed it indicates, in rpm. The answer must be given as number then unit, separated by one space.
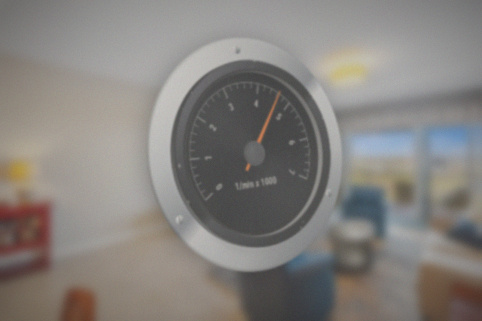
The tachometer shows 4600 rpm
